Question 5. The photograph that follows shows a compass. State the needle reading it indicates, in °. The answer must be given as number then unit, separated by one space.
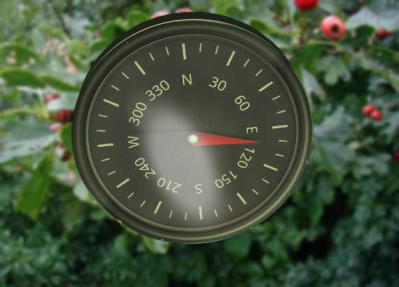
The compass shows 100 °
